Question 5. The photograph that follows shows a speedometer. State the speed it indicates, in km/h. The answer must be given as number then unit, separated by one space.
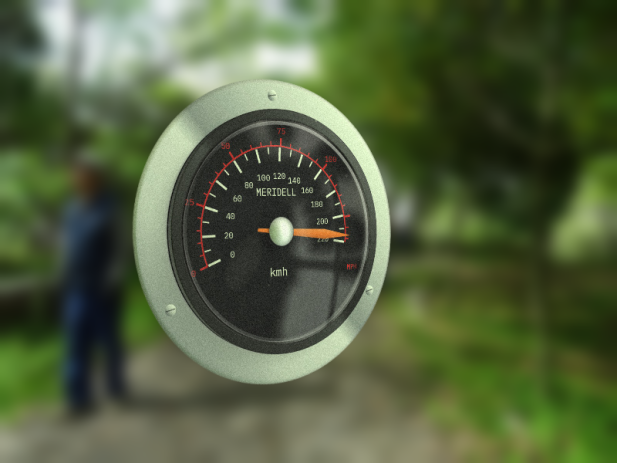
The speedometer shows 215 km/h
